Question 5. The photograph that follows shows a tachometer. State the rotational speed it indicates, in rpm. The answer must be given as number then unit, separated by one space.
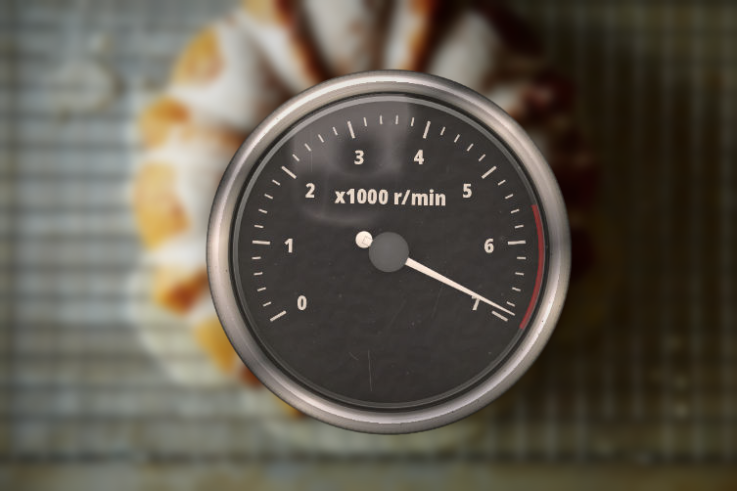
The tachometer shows 6900 rpm
